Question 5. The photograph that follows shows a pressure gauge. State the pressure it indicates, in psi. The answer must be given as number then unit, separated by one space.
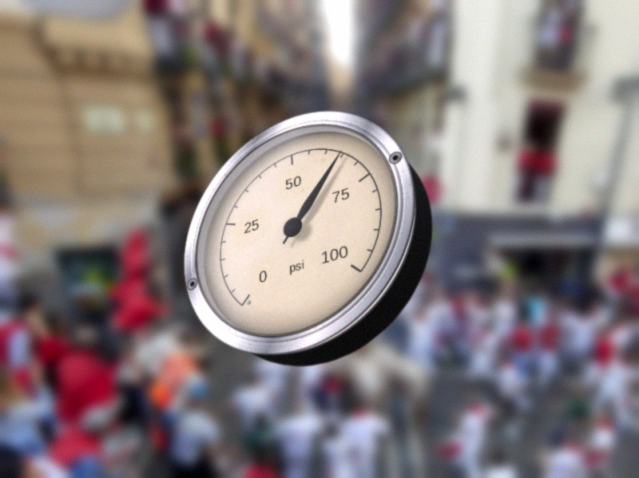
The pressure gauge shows 65 psi
